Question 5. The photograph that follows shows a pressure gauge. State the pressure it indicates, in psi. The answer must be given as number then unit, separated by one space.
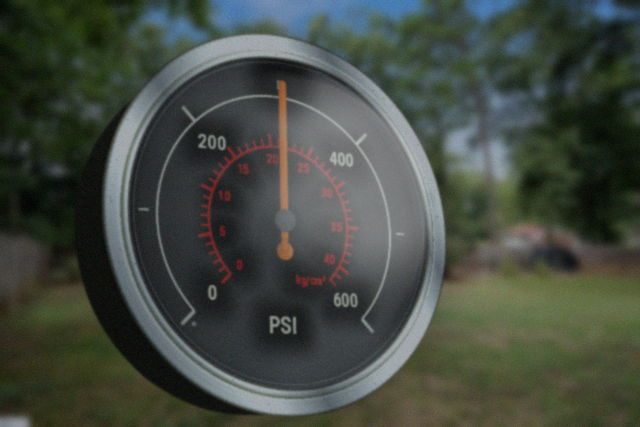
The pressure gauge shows 300 psi
